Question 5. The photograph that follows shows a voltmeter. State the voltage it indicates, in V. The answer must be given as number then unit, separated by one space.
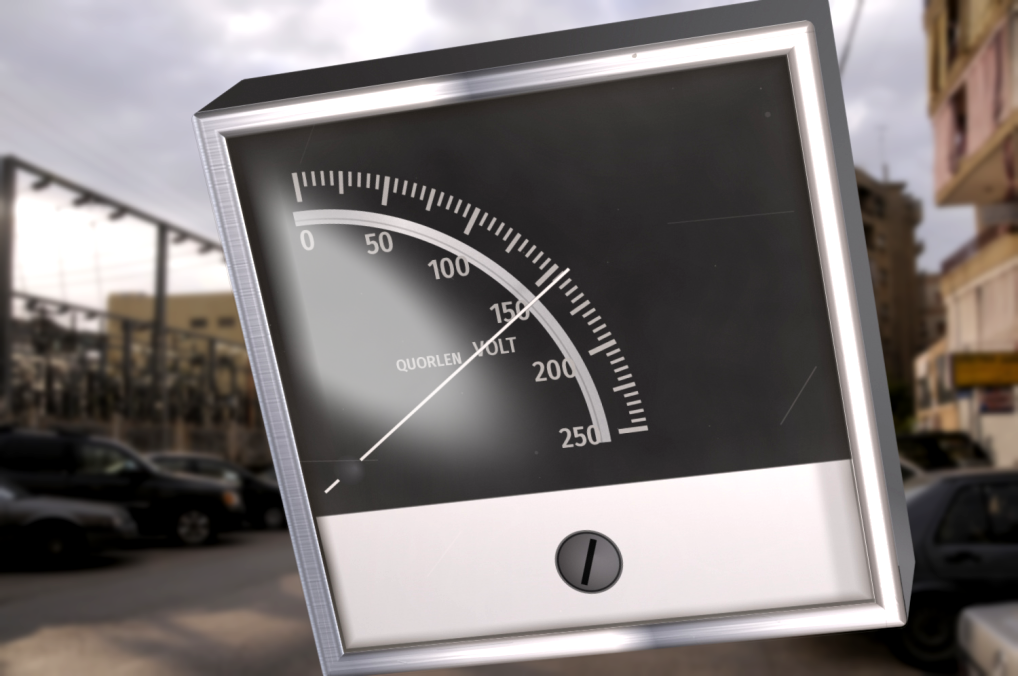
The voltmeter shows 155 V
